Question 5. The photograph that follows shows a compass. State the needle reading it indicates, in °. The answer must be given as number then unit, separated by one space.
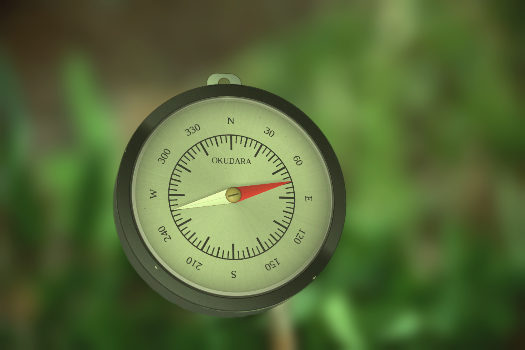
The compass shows 75 °
